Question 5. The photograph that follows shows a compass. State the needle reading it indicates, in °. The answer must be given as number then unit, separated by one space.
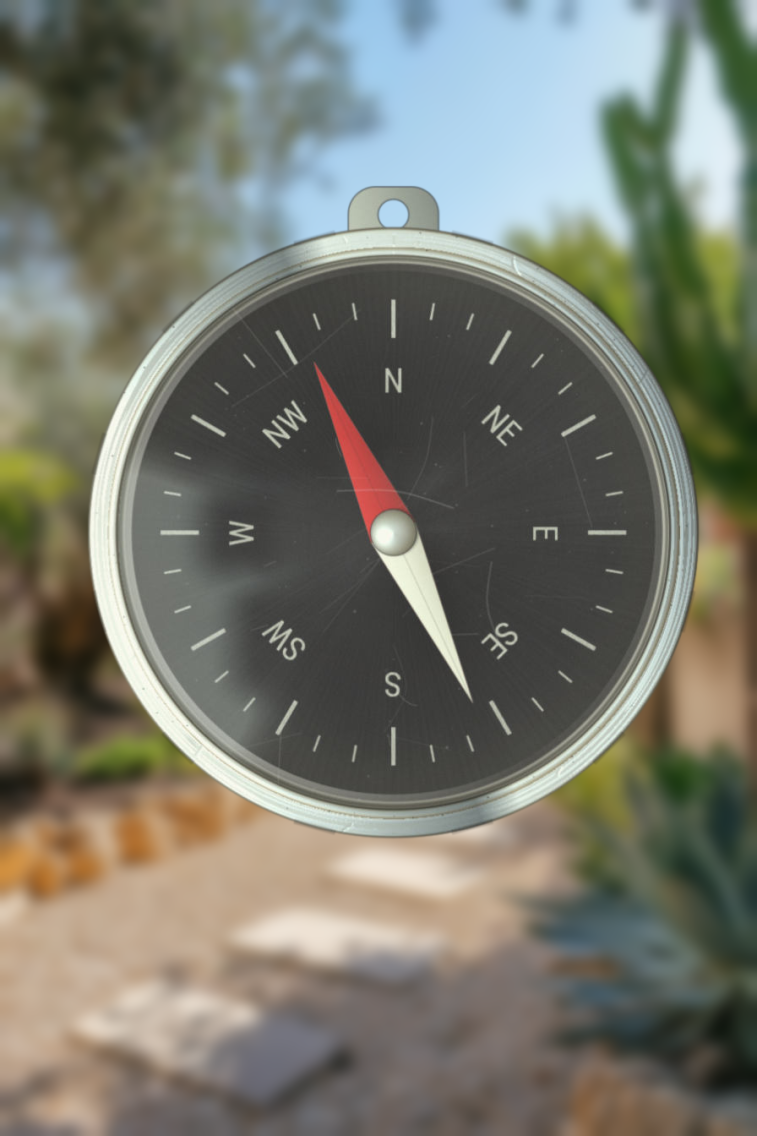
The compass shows 335 °
